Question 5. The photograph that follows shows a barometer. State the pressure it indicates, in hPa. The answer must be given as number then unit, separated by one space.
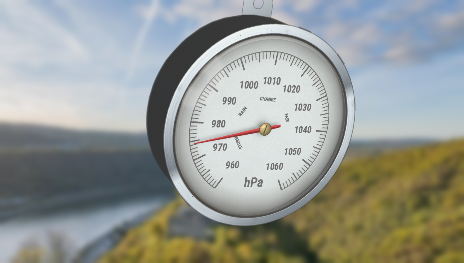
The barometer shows 975 hPa
